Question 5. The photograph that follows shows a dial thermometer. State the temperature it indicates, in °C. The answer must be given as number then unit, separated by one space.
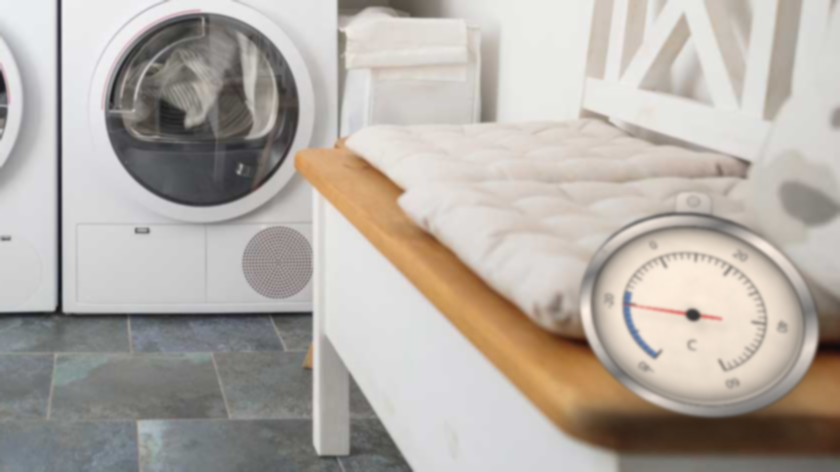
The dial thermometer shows -20 °C
